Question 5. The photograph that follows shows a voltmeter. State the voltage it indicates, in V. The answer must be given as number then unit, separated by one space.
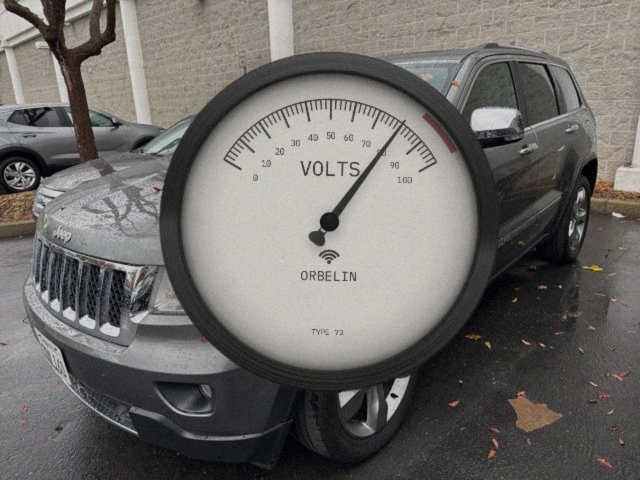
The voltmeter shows 80 V
